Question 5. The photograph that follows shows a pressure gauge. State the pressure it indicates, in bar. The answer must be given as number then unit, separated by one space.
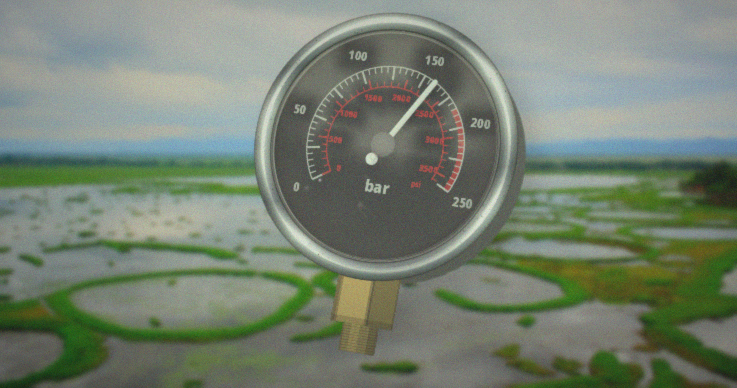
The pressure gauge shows 160 bar
